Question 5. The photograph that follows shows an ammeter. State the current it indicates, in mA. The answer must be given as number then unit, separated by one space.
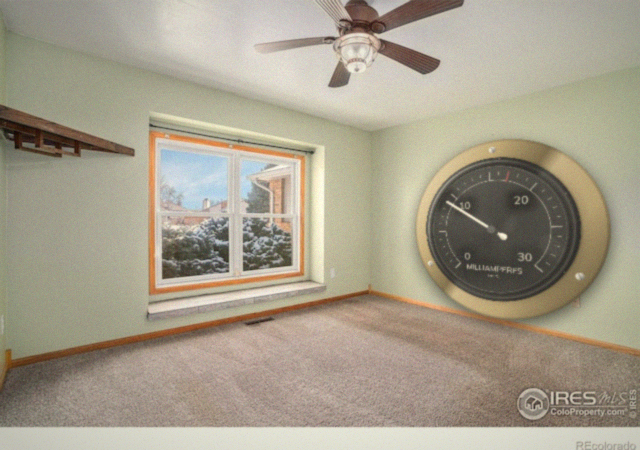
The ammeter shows 9 mA
